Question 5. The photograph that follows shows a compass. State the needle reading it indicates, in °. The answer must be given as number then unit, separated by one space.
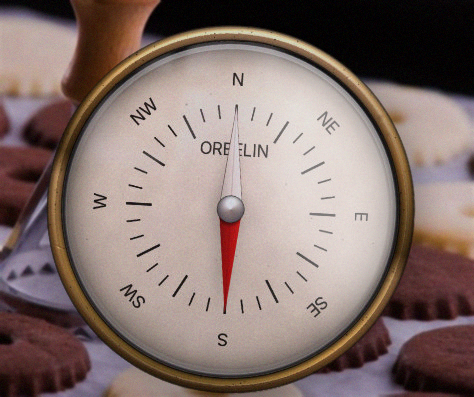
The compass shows 180 °
